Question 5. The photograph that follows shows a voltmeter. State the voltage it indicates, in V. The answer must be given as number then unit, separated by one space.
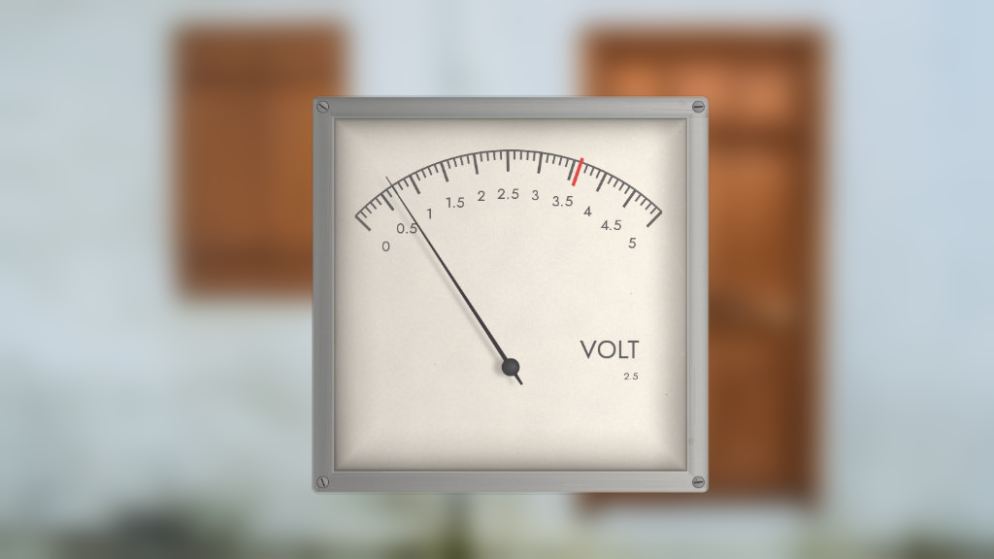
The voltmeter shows 0.7 V
